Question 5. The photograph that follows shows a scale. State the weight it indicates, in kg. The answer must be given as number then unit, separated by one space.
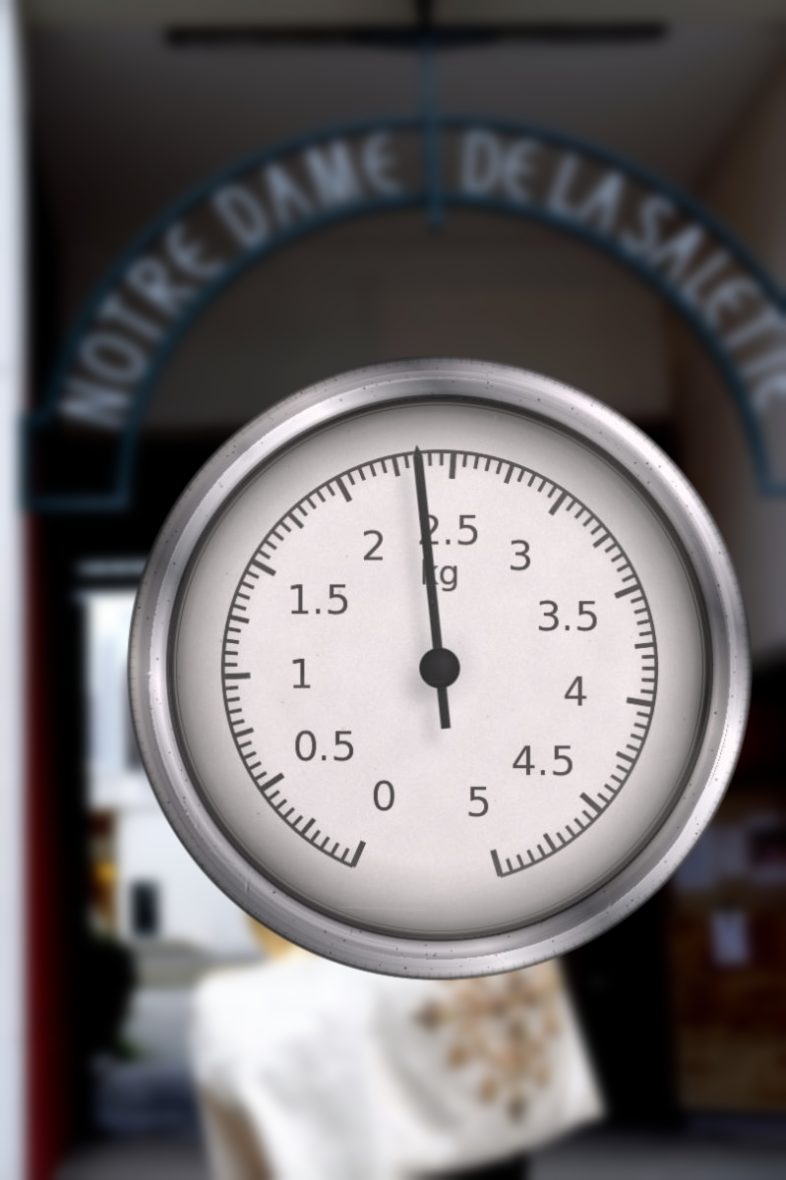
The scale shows 2.35 kg
